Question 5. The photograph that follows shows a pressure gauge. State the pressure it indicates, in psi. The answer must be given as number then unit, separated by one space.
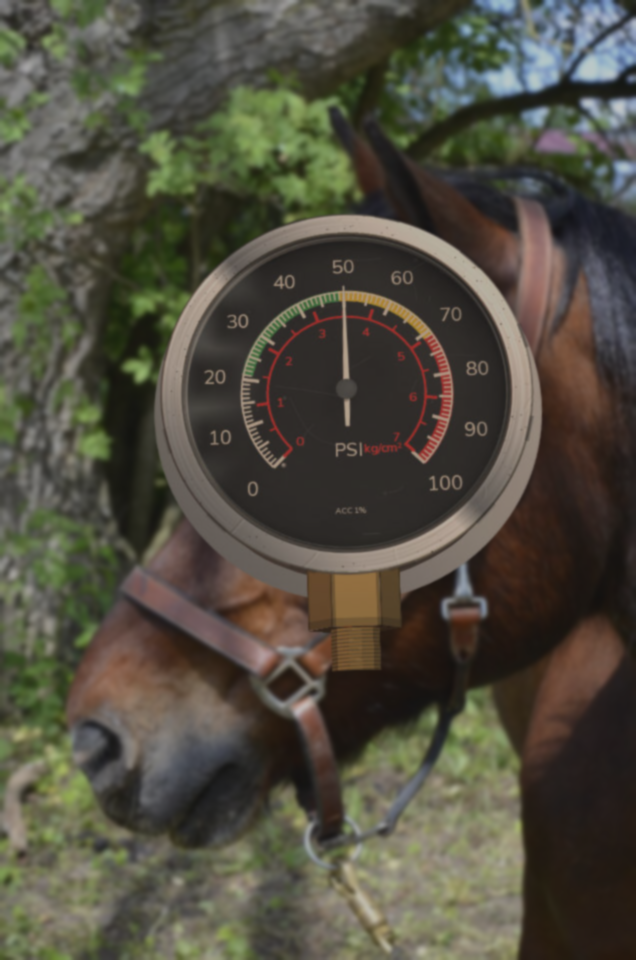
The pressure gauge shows 50 psi
